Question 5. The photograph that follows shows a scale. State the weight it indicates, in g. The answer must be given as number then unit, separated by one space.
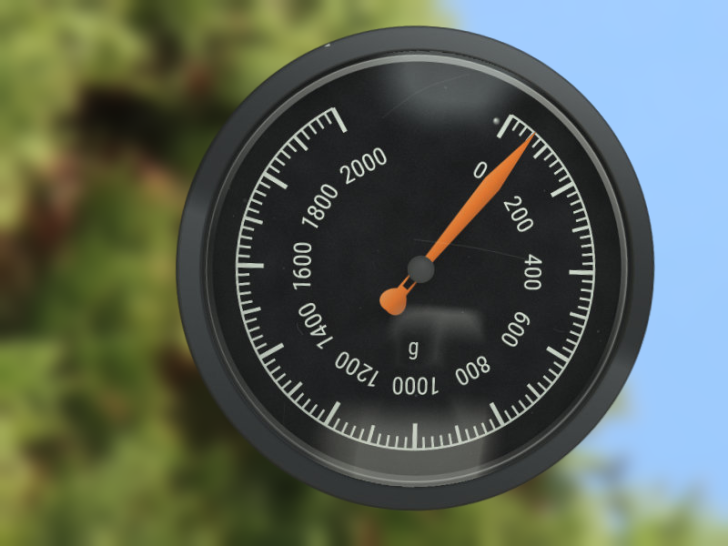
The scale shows 60 g
